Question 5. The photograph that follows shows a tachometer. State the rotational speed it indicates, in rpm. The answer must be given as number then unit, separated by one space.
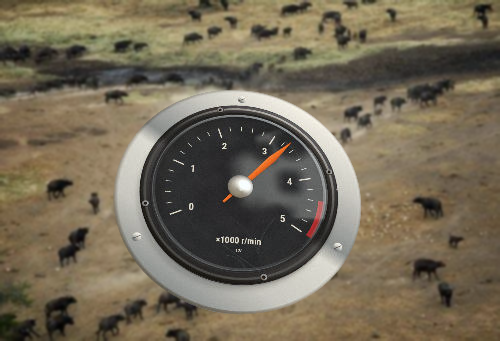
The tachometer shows 3300 rpm
